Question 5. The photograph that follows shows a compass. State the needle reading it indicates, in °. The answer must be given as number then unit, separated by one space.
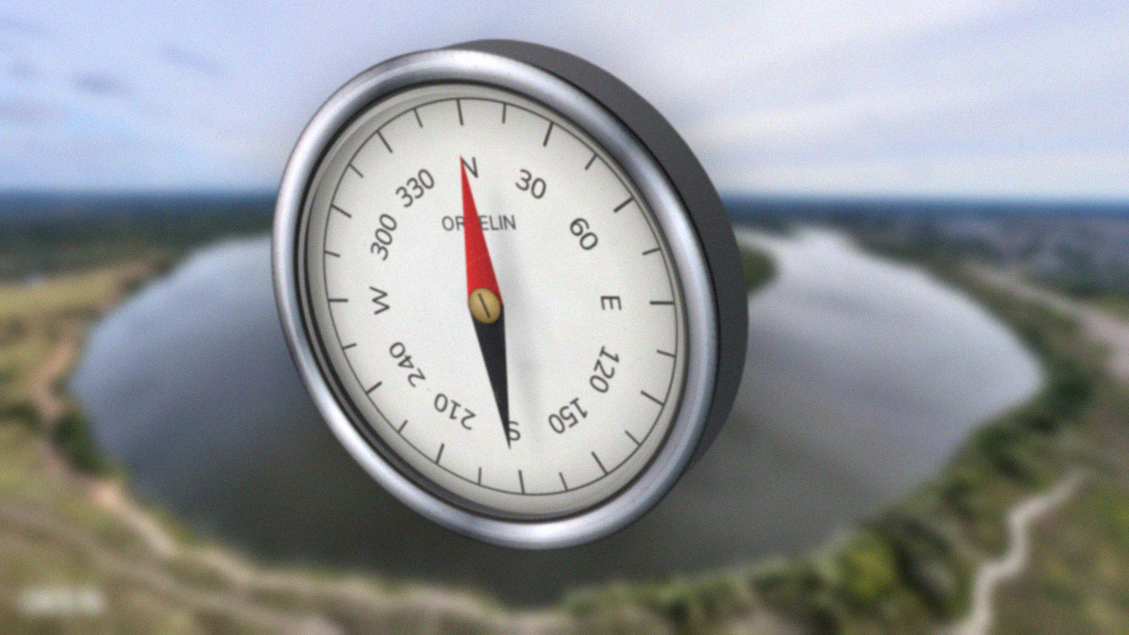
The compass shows 0 °
